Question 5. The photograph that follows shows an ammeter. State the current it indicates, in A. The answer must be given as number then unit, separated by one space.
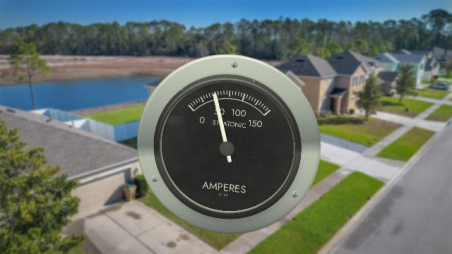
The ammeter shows 50 A
